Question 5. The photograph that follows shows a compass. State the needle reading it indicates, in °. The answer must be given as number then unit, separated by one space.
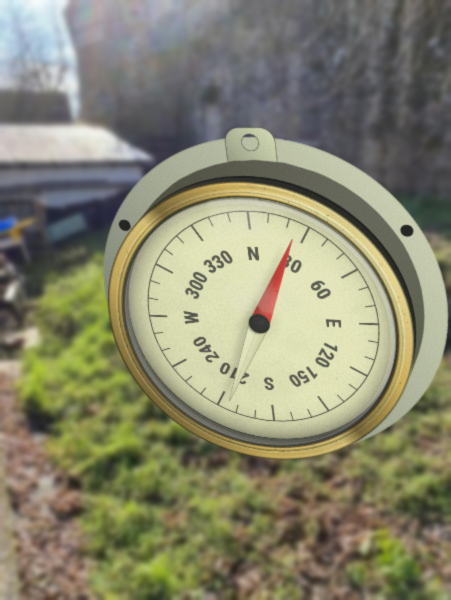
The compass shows 25 °
